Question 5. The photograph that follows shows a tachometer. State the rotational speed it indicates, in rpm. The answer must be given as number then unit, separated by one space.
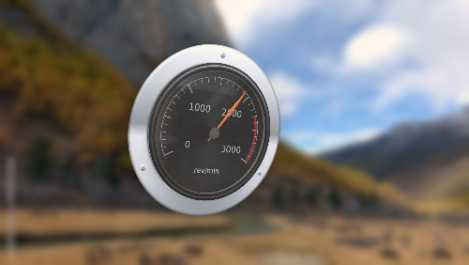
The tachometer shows 1900 rpm
